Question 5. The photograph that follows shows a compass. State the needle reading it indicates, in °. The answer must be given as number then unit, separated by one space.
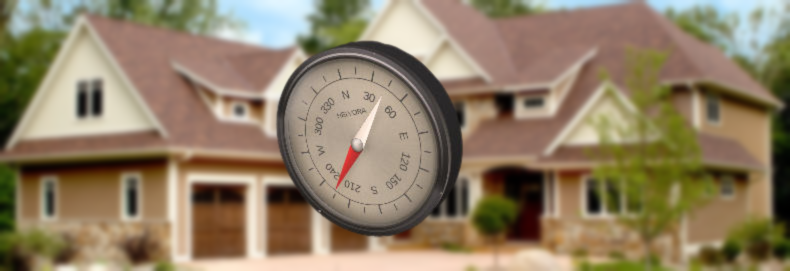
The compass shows 225 °
